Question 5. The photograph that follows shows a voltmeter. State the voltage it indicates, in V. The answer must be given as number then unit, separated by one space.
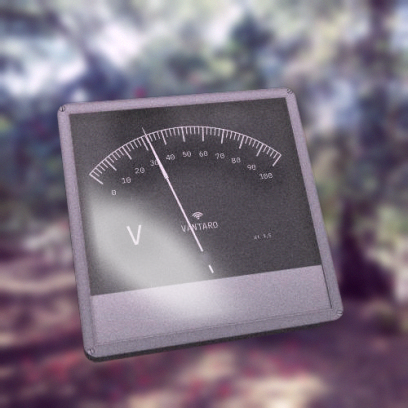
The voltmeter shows 32 V
